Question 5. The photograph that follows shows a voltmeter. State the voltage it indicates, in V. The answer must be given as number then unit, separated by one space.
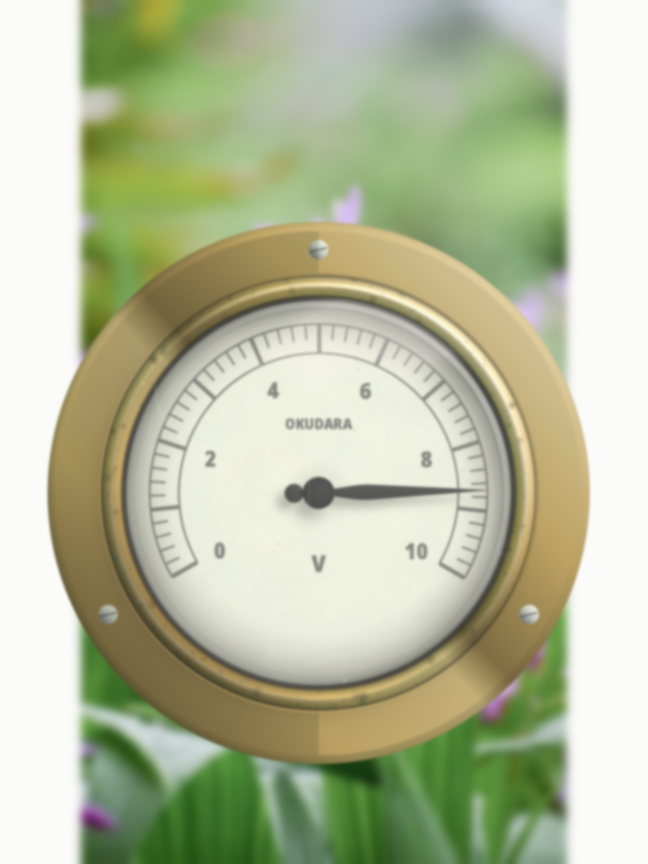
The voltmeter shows 8.7 V
